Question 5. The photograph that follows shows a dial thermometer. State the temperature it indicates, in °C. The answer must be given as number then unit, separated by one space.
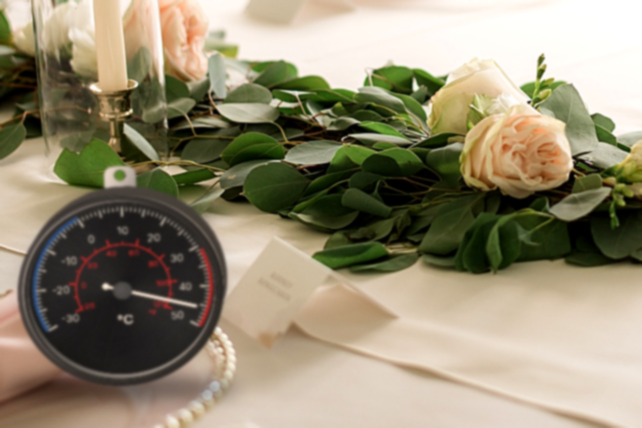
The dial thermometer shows 45 °C
